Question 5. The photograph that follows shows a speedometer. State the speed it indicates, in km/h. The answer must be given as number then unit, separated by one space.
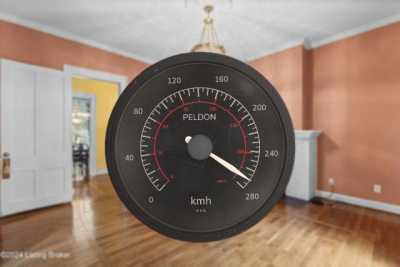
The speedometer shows 270 km/h
